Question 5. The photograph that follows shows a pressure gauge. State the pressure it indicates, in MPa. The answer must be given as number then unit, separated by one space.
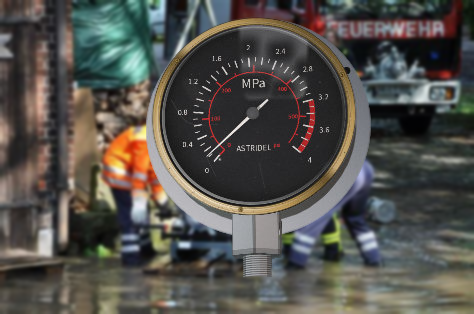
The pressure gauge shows 0.1 MPa
